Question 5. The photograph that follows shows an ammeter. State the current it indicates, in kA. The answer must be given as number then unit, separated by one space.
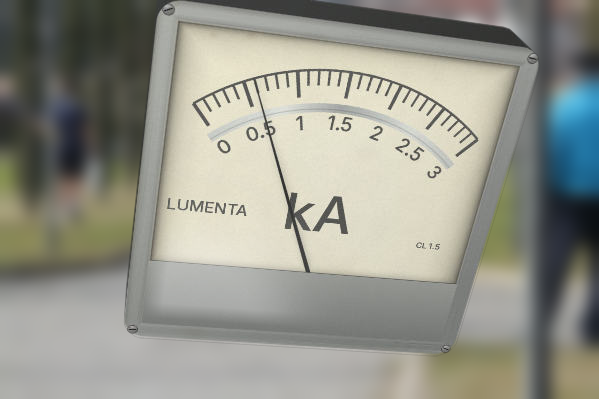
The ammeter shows 0.6 kA
